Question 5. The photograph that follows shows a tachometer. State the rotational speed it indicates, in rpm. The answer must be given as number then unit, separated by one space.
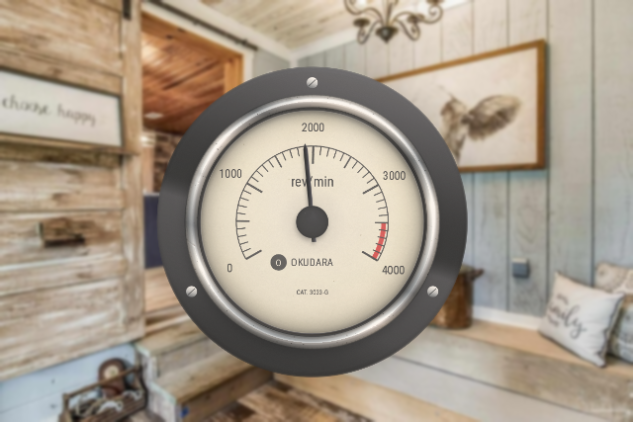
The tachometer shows 1900 rpm
